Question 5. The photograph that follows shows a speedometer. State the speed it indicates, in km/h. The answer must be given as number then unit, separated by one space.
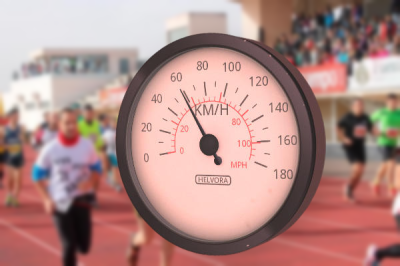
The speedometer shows 60 km/h
